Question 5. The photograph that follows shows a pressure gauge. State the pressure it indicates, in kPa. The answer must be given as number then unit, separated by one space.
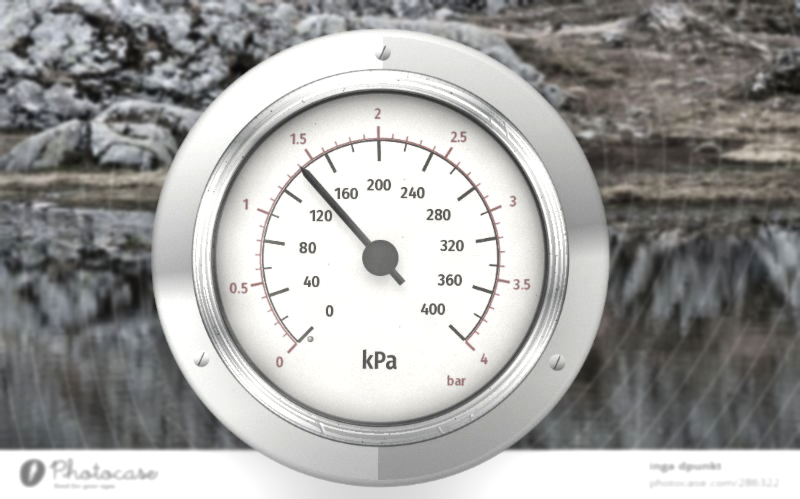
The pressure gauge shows 140 kPa
